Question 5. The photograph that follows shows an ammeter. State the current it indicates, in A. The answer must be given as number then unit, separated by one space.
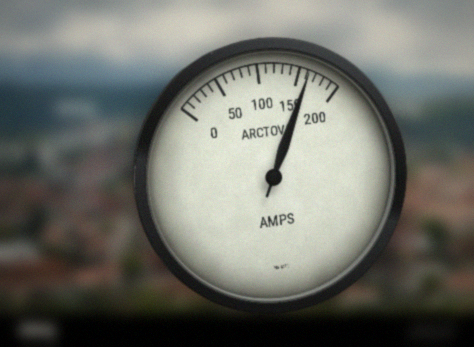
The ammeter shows 160 A
